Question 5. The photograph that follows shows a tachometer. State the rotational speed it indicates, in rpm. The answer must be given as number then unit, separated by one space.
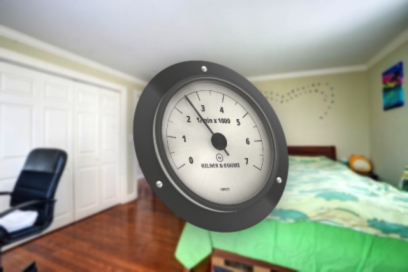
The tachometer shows 2500 rpm
